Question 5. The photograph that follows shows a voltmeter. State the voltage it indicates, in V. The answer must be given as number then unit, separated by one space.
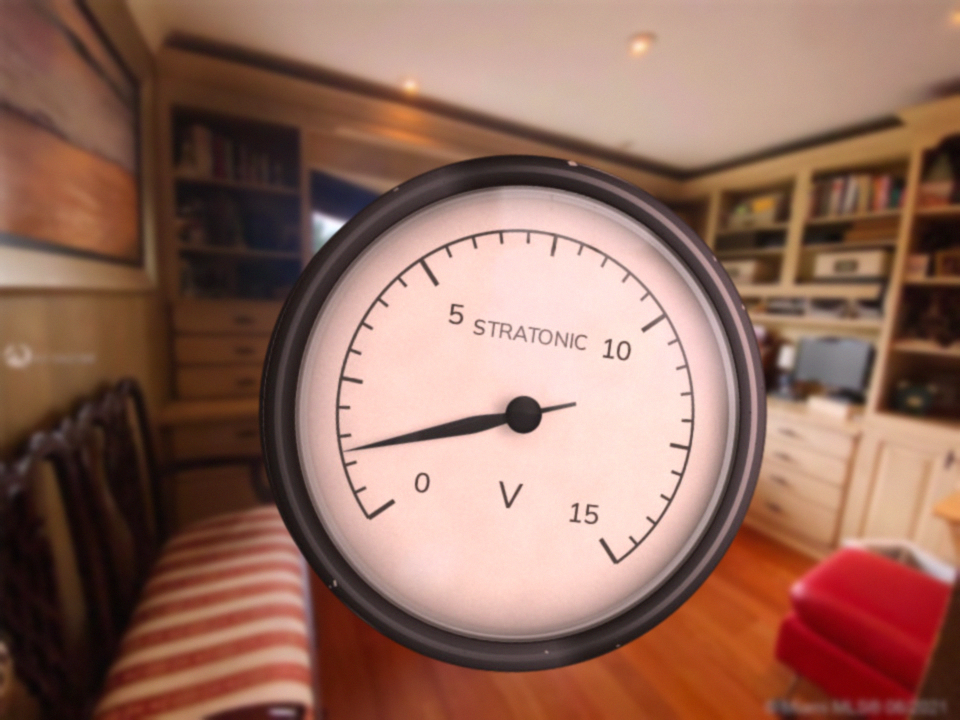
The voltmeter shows 1.25 V
